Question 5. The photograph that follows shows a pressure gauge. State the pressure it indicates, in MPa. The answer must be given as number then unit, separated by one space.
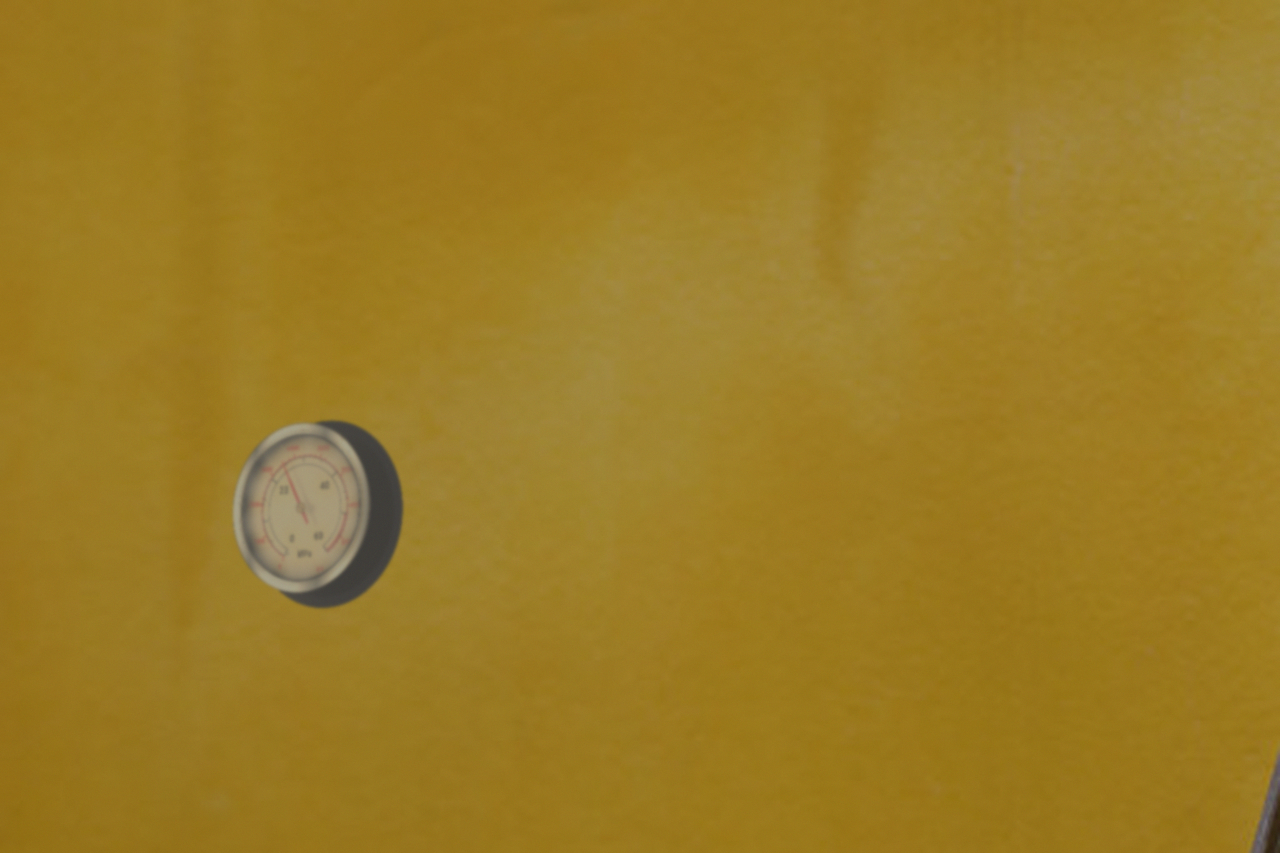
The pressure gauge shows 25 MPa
